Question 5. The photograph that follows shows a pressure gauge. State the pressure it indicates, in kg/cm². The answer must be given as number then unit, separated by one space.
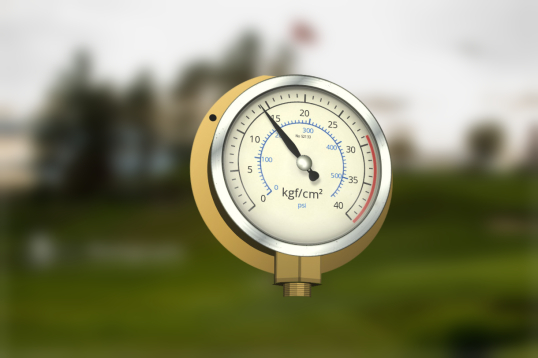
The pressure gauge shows 14 kg/cm²
